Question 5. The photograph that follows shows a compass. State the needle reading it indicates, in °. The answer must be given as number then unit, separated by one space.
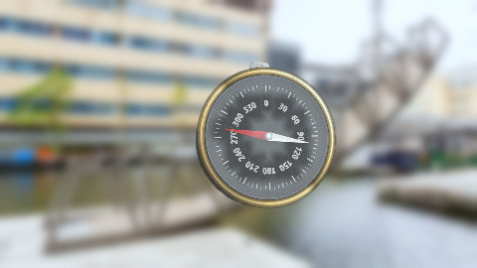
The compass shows 280 °
